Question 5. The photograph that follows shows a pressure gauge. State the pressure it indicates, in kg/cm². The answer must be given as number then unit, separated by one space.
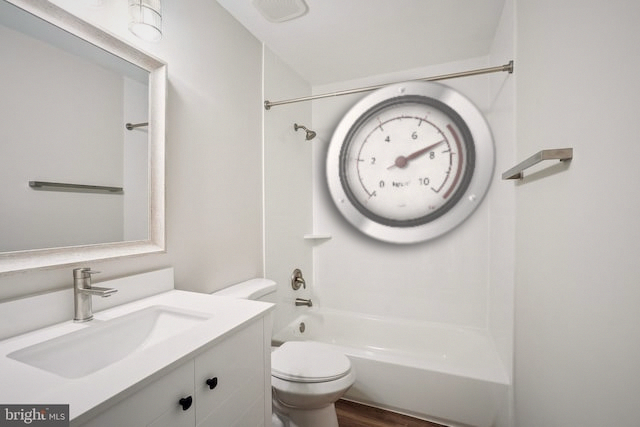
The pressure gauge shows 7.5 kg/cm²
